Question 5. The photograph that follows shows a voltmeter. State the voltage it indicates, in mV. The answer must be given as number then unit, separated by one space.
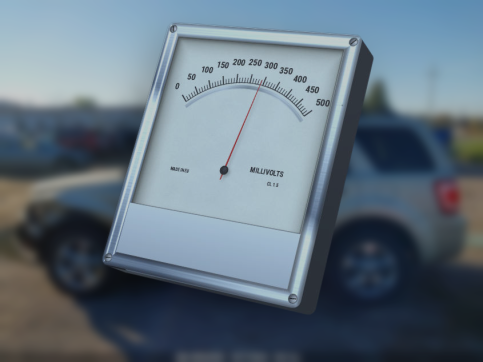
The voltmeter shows 300 mV
